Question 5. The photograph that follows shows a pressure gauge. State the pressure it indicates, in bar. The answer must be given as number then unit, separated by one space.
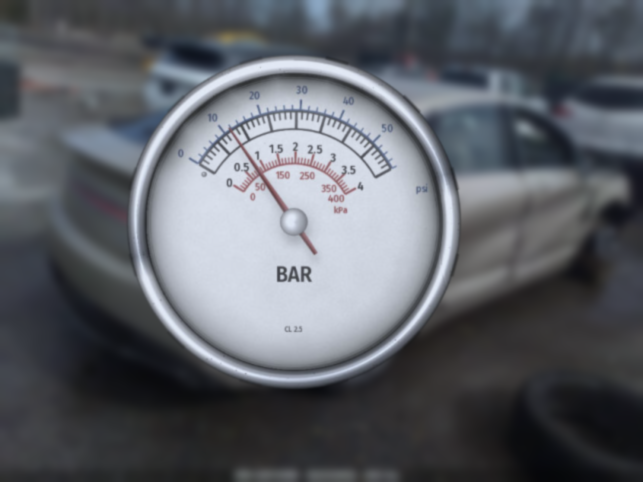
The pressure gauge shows 0.8 bar
